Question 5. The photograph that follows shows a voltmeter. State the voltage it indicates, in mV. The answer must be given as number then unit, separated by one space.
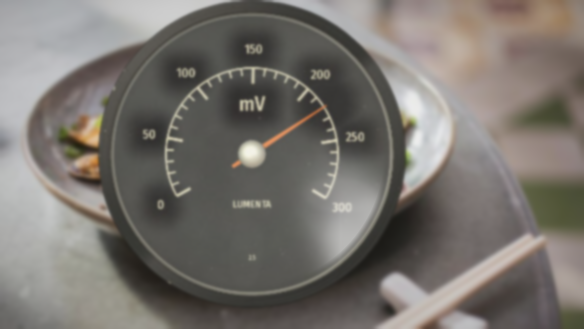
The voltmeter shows 220 mV
